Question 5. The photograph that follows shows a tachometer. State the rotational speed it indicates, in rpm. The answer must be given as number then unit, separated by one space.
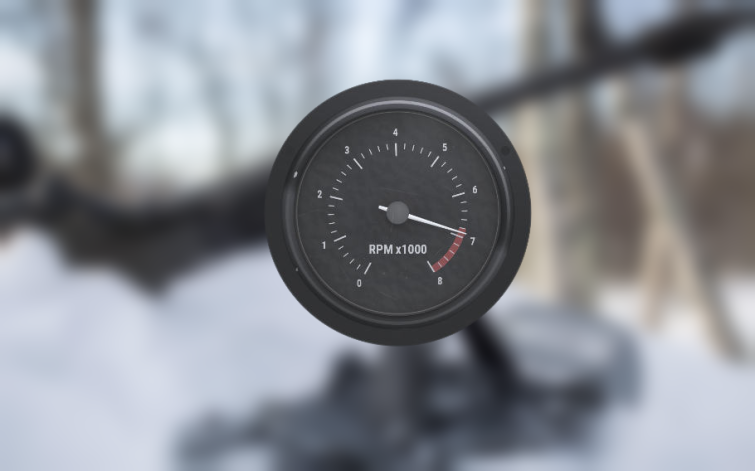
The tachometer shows 6900 rpm
